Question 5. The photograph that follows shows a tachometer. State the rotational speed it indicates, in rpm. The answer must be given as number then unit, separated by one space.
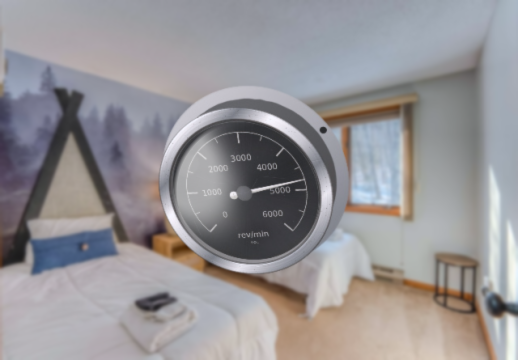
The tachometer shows 4750 rpm
